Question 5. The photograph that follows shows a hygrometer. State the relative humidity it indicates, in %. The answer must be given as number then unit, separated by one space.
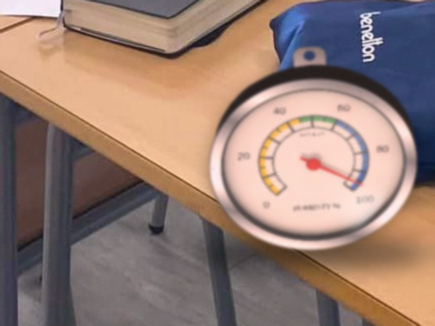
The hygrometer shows 95 %
